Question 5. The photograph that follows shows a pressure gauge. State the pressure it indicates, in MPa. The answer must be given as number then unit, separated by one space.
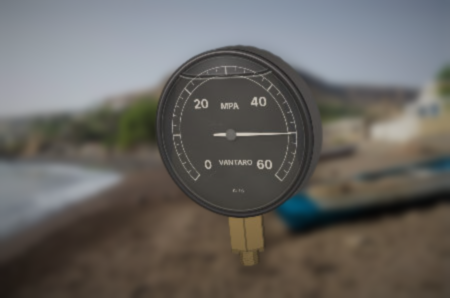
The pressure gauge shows 50 MPa
